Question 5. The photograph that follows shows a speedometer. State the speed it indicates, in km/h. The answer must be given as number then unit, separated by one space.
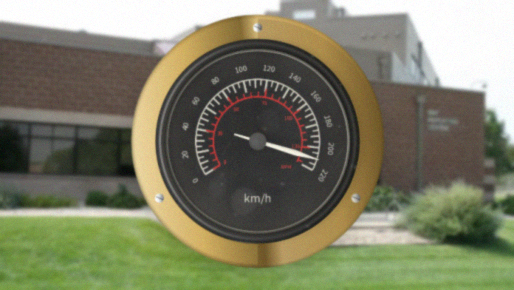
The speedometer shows 210 km/h
